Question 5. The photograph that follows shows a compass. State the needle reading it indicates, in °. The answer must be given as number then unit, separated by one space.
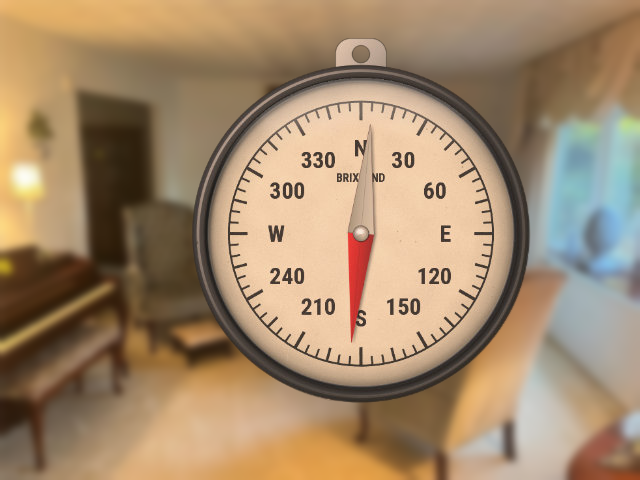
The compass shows 185 °
